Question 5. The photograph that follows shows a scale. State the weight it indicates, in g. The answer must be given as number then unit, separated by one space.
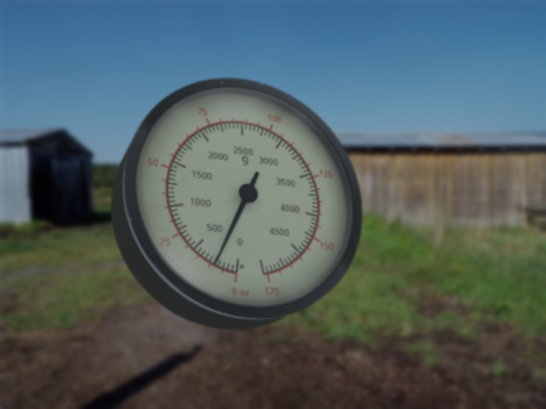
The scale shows 250 g
